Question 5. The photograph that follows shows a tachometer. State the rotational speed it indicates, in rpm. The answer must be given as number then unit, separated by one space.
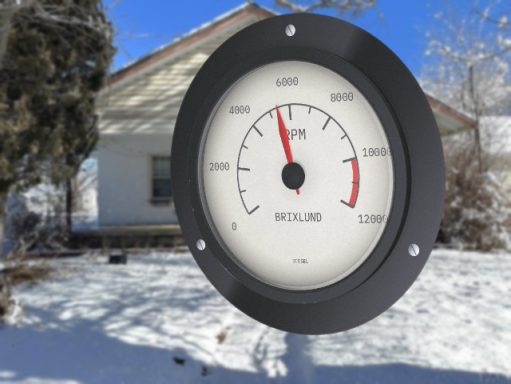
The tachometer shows 5500 rpm
